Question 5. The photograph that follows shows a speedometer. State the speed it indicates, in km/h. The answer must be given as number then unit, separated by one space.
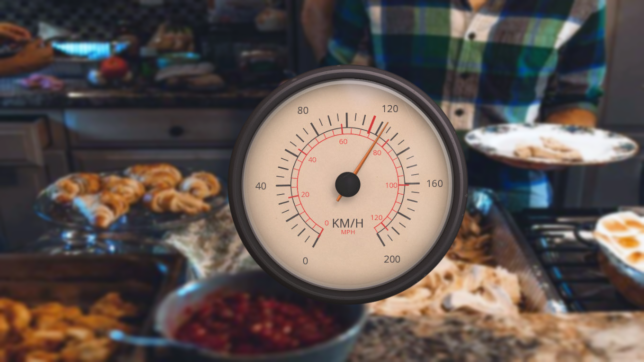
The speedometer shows 122.5 km/h
